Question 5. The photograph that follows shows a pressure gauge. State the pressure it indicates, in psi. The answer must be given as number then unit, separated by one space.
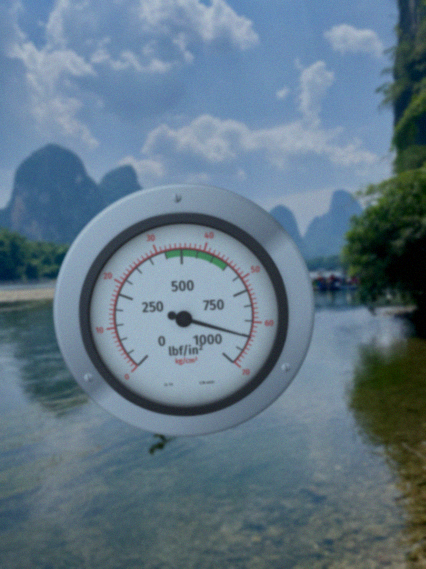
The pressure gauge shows 900 psi
